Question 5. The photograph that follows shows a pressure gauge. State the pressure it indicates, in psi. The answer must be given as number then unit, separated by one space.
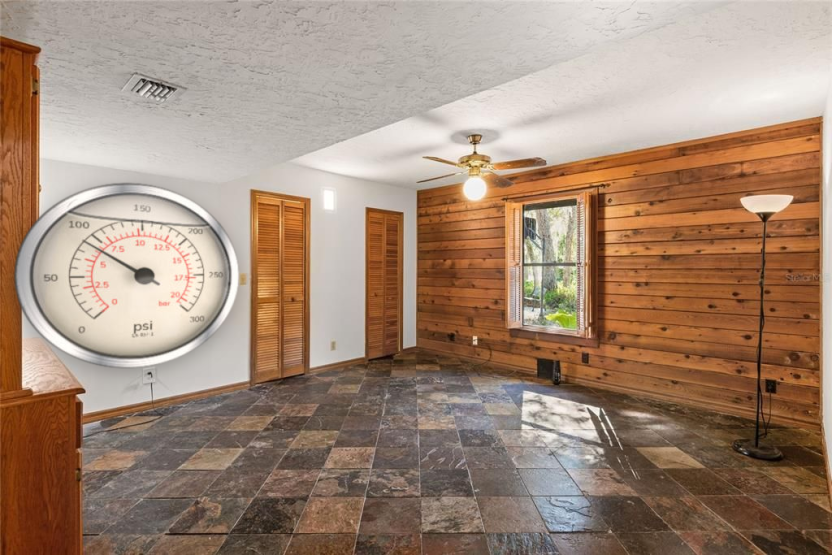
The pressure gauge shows 90 psi
